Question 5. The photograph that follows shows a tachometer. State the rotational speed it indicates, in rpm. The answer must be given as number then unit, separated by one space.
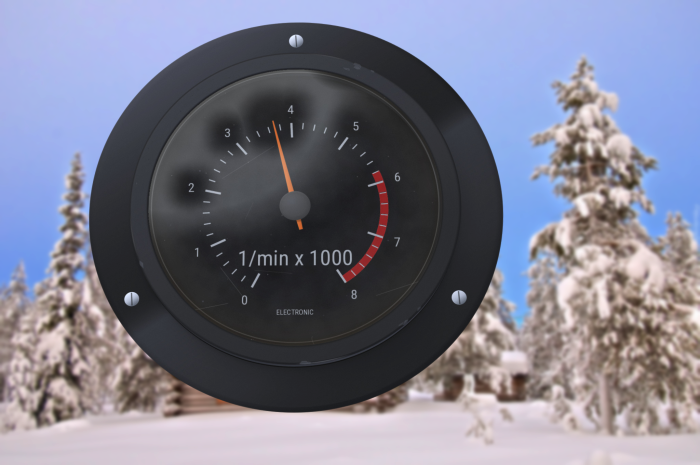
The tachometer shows 3700 rpm
